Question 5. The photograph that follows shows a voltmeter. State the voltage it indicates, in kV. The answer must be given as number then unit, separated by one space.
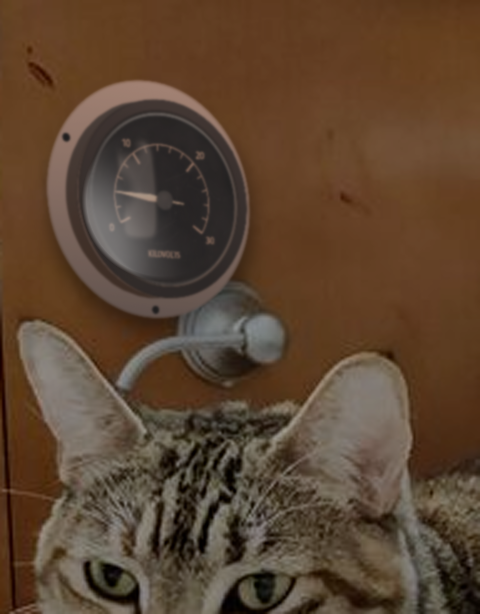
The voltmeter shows 4 kV
